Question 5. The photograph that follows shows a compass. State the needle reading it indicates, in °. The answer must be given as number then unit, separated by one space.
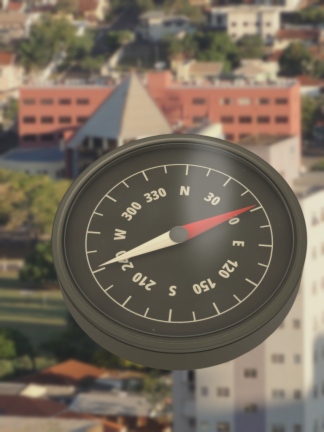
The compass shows 60 °
